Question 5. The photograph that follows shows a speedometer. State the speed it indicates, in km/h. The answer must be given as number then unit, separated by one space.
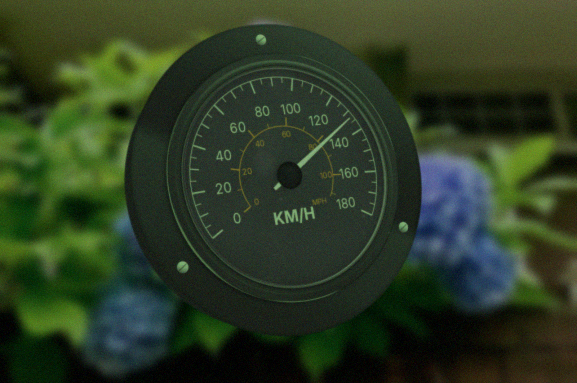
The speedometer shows 132.5 km/h
